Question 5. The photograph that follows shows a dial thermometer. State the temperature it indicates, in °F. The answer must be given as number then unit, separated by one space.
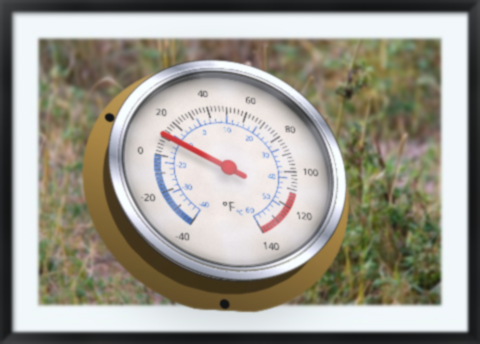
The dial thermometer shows 10 °F
